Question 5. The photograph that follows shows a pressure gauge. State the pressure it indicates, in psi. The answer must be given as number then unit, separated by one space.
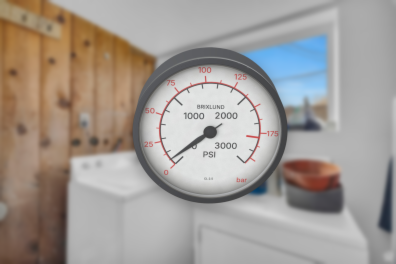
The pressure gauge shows 100 psi
